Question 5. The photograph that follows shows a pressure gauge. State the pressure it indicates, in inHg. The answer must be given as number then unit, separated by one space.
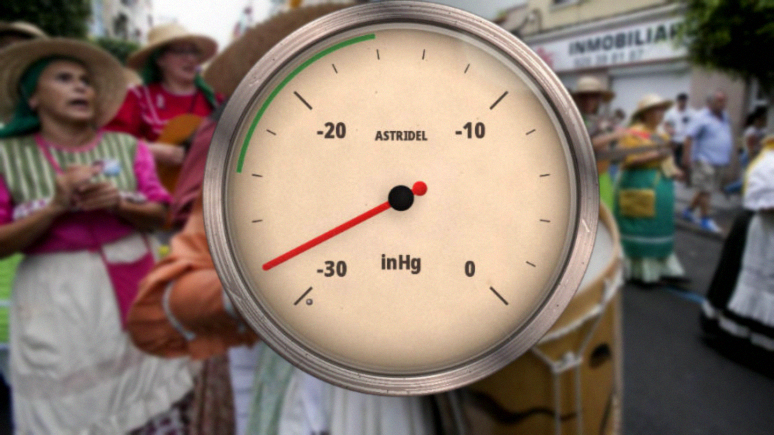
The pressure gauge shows -28 inHg
